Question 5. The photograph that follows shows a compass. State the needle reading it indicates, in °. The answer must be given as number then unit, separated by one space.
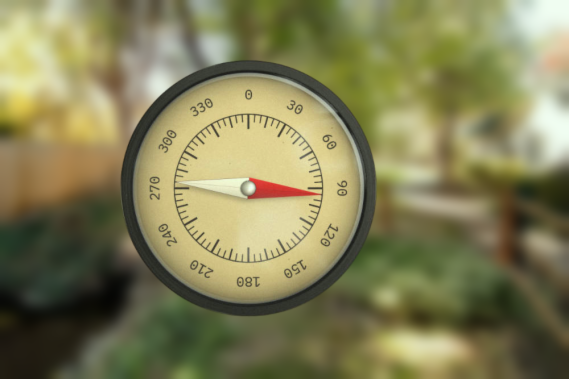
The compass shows 95 °
